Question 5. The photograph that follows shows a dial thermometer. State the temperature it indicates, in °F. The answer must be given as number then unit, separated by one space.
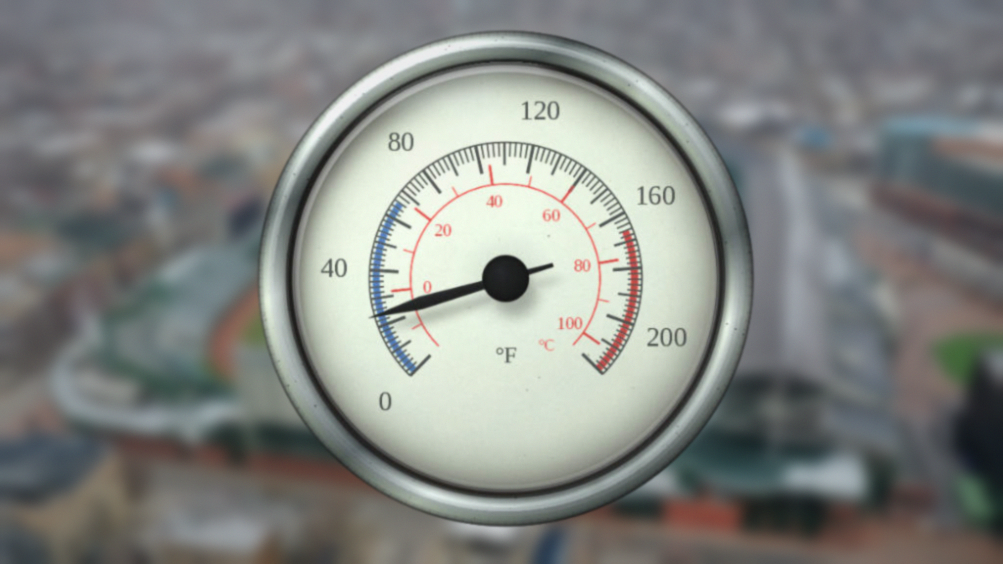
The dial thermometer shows 24 °F
